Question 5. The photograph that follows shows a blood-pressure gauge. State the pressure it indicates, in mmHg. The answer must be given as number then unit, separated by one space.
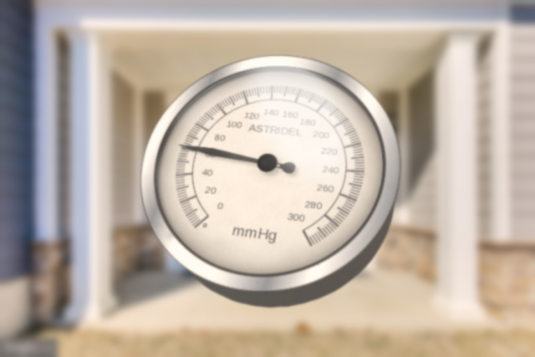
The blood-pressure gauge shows 60 mmHg
